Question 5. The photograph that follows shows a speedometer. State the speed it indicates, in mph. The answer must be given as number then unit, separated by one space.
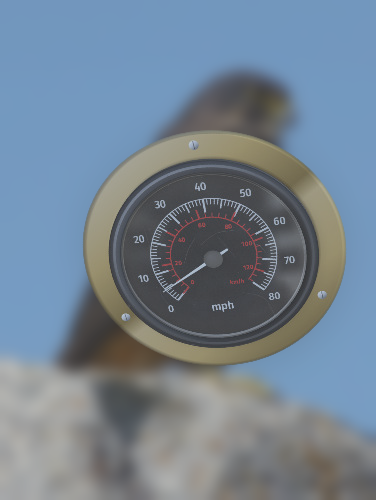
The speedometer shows 5 mph
